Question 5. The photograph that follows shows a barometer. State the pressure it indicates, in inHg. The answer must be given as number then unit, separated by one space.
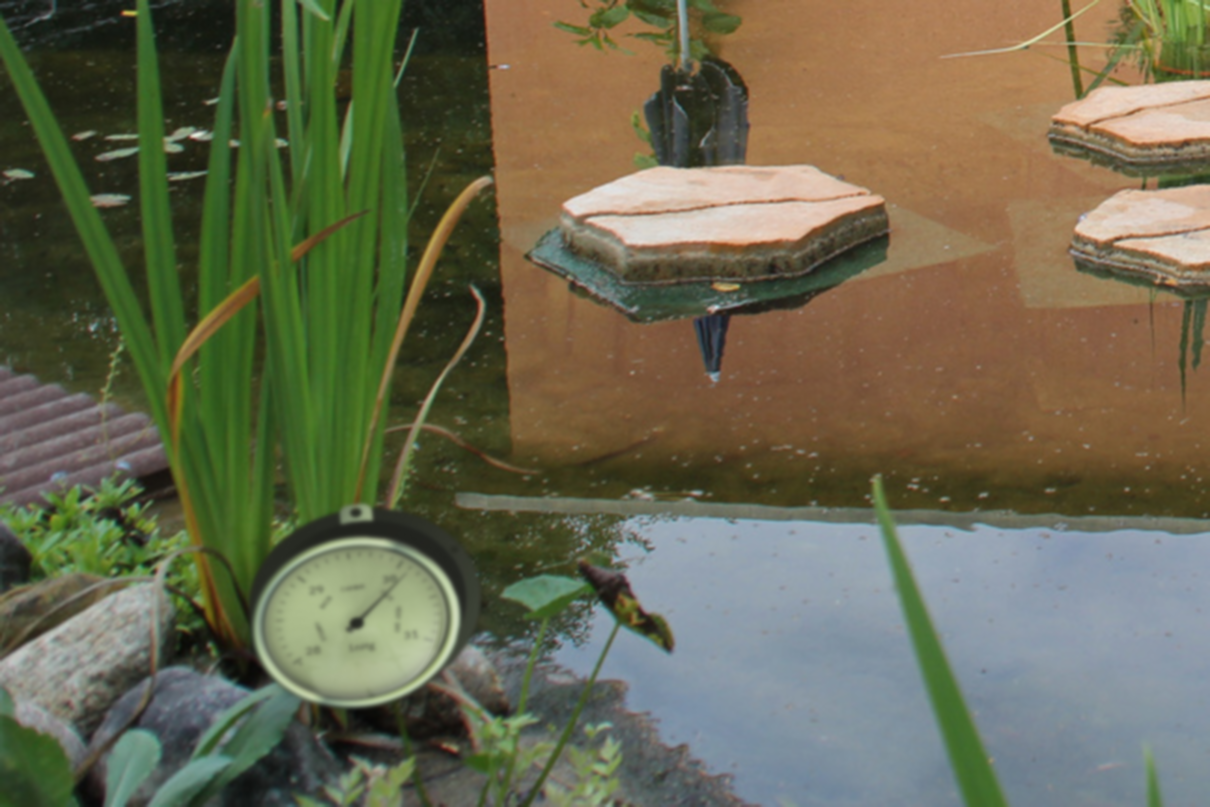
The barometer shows 30.1 inHg
